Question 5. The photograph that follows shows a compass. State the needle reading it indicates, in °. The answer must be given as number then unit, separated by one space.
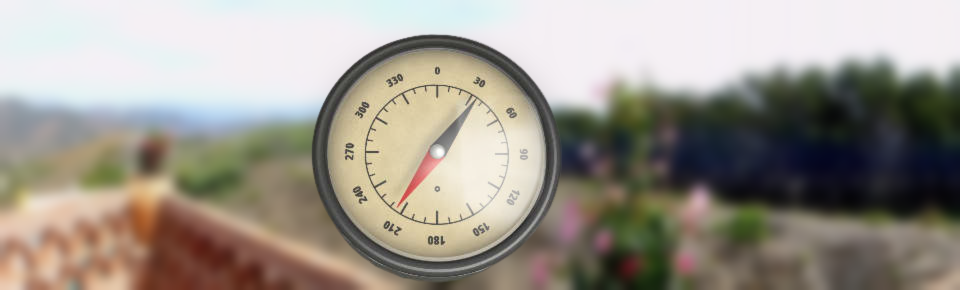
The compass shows 215 °
